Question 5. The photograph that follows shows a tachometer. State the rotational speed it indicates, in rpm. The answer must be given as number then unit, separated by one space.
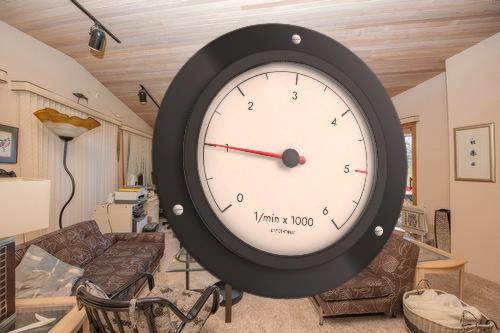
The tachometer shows 1000 rpm
